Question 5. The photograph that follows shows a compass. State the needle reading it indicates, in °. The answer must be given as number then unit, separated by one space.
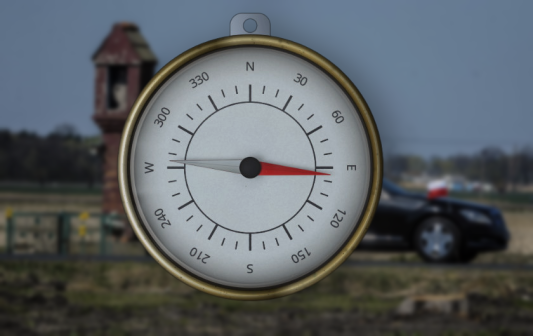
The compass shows 95 °
